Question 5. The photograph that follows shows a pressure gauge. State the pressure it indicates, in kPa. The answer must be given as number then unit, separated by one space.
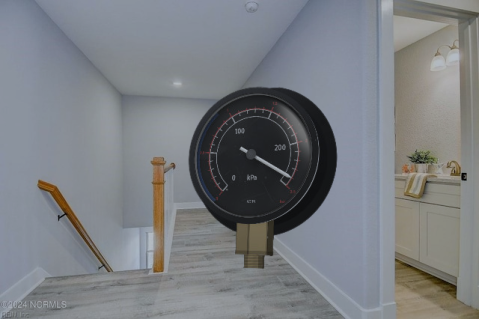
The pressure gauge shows 240 kPa
